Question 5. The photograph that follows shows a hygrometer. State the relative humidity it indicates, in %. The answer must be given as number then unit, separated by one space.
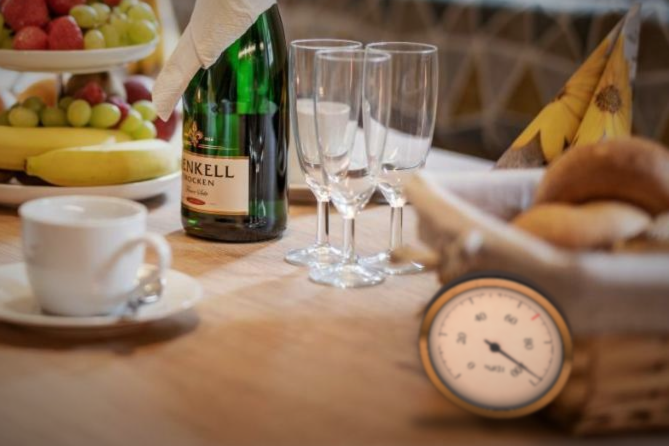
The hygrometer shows 96 %
